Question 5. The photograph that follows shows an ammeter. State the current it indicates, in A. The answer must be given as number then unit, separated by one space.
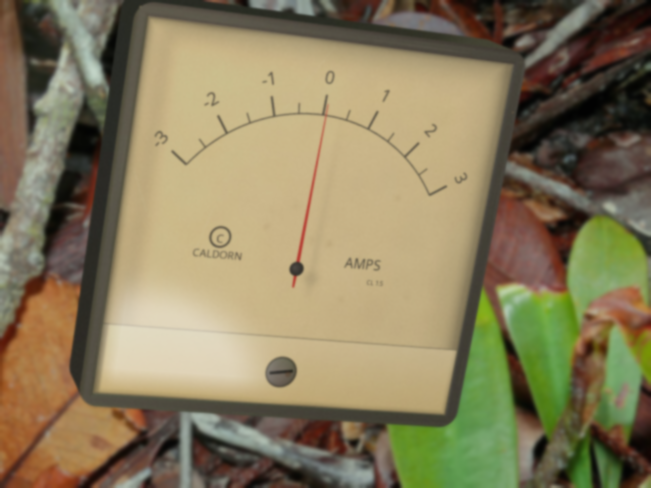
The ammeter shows 0 A
